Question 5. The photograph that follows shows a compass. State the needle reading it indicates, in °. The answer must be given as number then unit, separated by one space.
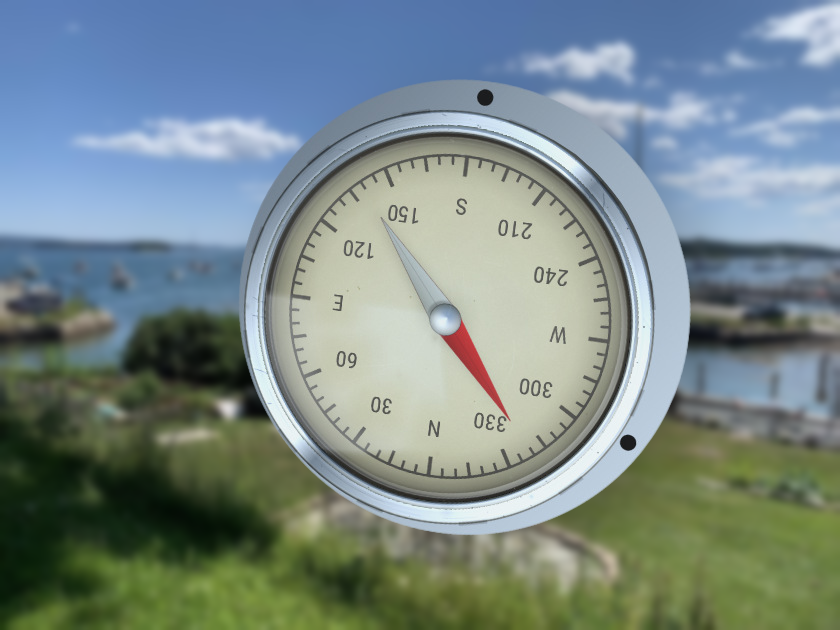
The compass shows 320 °
